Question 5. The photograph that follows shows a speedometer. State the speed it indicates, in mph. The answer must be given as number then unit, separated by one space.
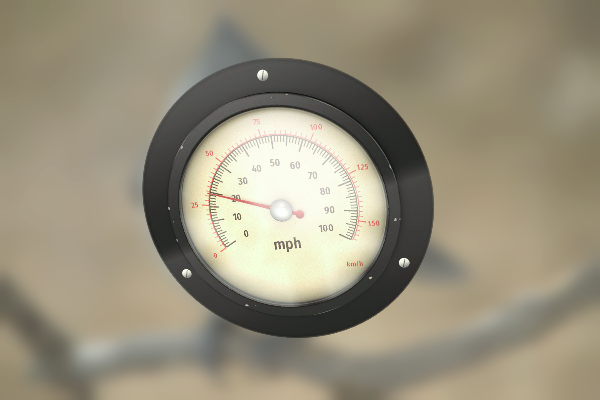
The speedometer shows 20 mph
